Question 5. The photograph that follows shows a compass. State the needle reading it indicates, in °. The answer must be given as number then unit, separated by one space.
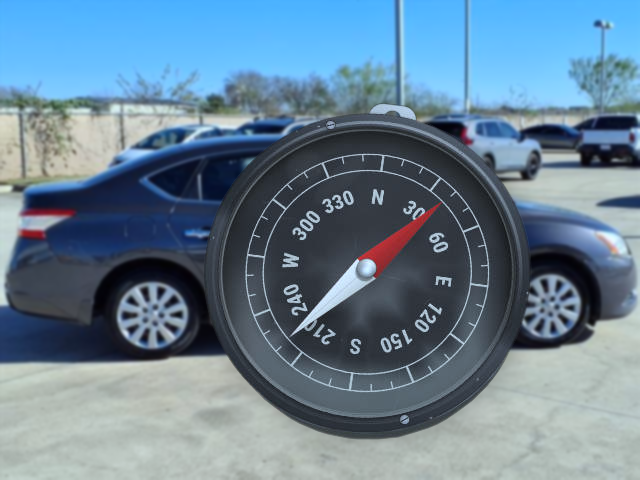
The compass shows 40 °
